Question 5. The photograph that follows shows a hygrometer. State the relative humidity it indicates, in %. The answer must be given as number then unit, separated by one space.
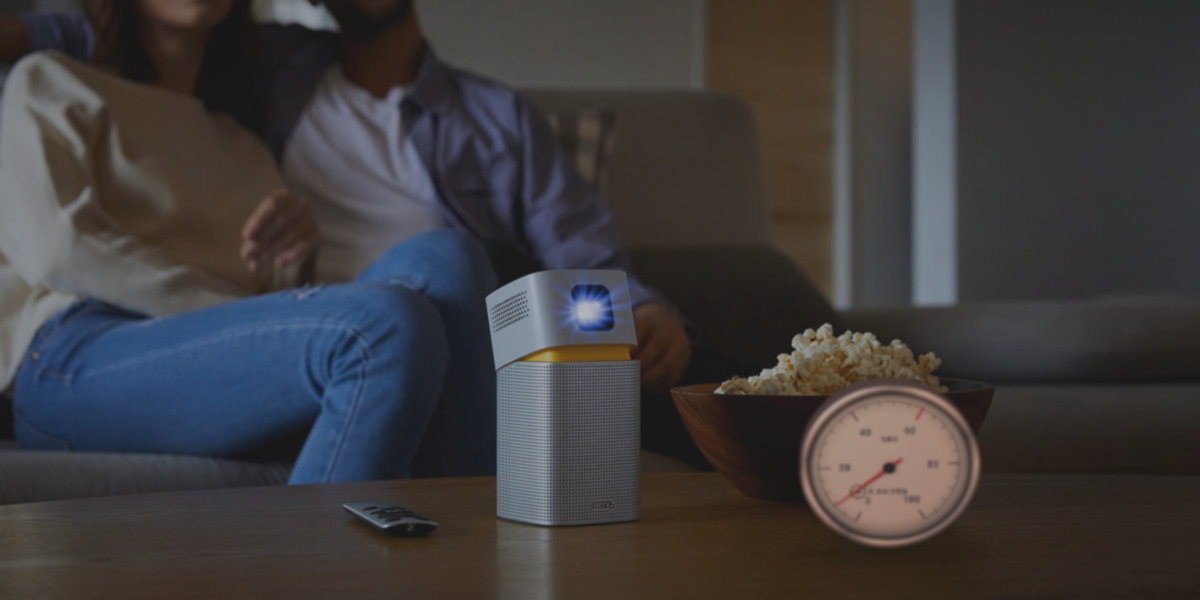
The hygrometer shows 8 %
